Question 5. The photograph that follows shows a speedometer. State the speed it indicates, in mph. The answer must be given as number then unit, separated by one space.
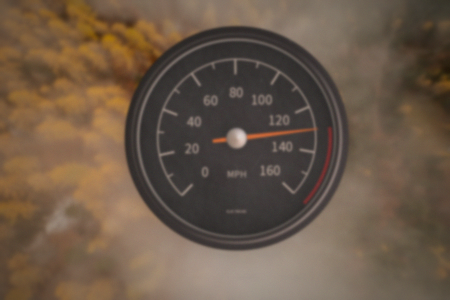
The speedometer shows 130 mph
